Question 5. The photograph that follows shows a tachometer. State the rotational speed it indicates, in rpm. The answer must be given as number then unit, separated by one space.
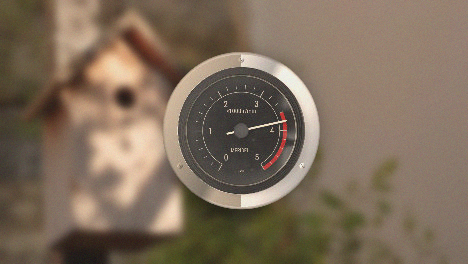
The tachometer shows 3800 rpm
